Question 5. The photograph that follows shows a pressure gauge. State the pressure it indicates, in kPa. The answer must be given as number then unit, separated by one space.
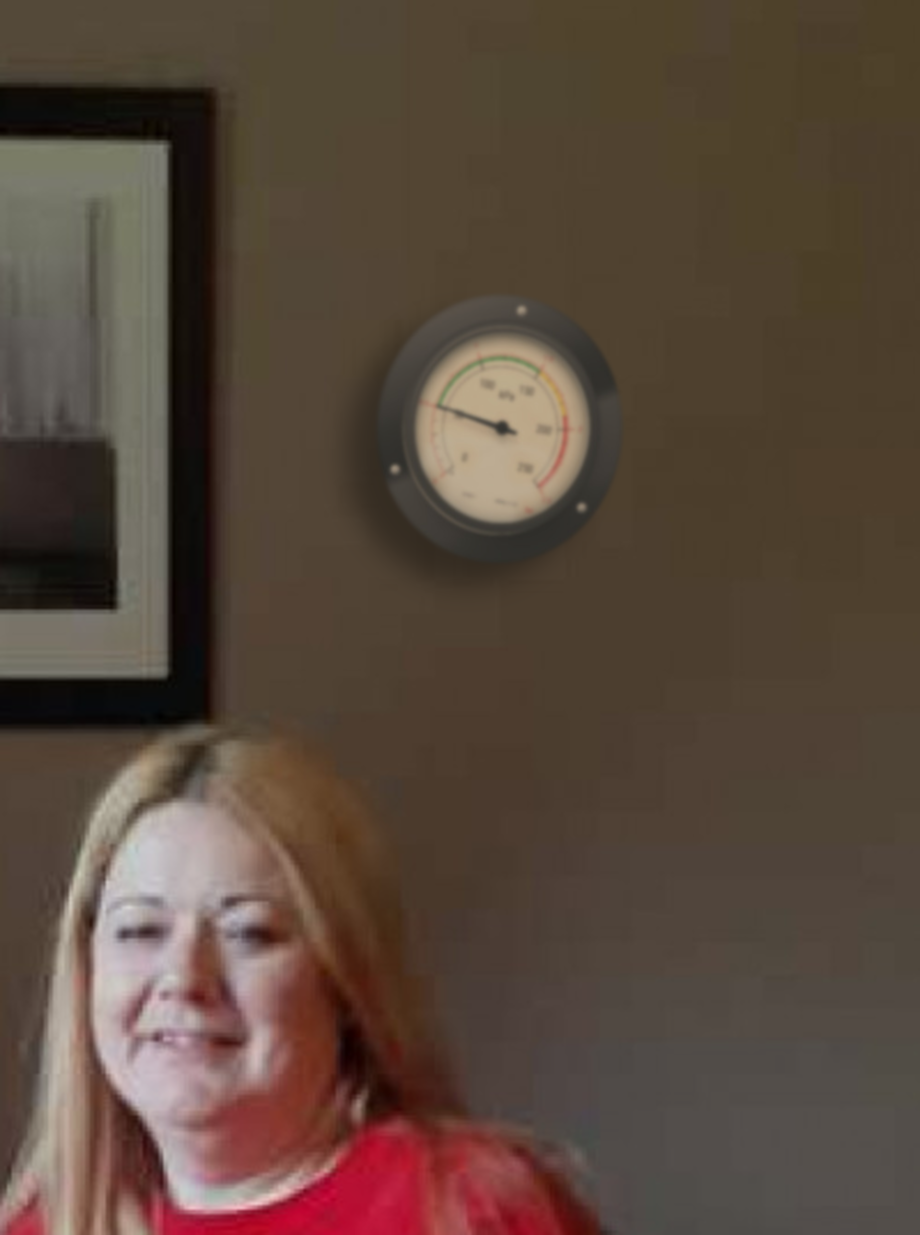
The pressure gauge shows 50 kPa
